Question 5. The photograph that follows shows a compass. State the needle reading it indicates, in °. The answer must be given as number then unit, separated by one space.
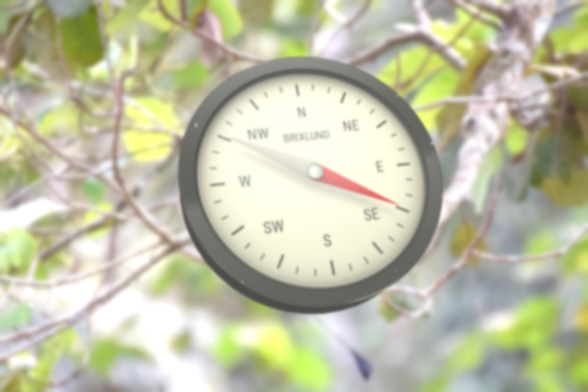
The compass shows 120 °
